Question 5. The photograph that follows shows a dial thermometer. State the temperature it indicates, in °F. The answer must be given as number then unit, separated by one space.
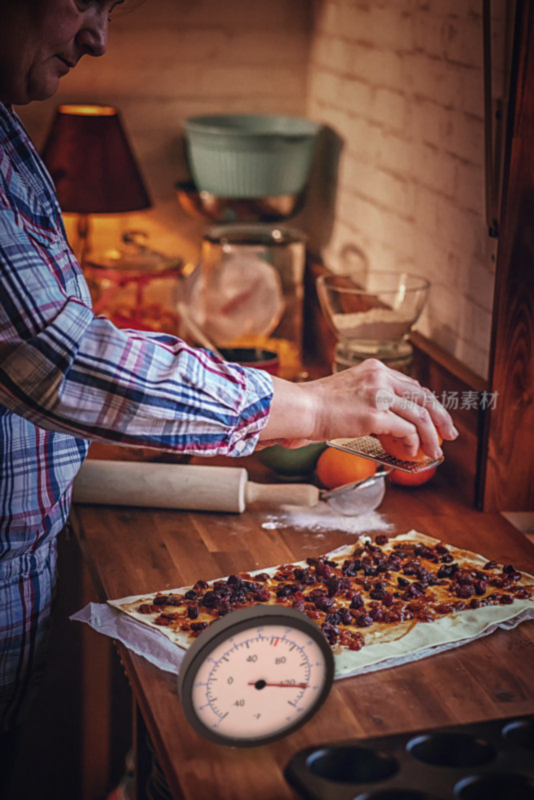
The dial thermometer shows 120 °F
